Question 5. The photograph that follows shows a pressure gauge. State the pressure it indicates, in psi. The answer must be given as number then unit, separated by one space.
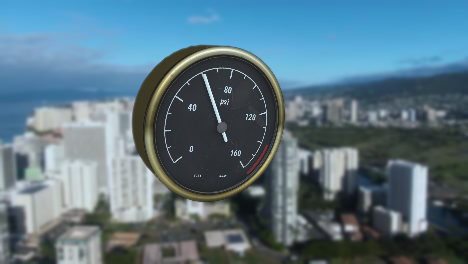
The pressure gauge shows 60 psi
